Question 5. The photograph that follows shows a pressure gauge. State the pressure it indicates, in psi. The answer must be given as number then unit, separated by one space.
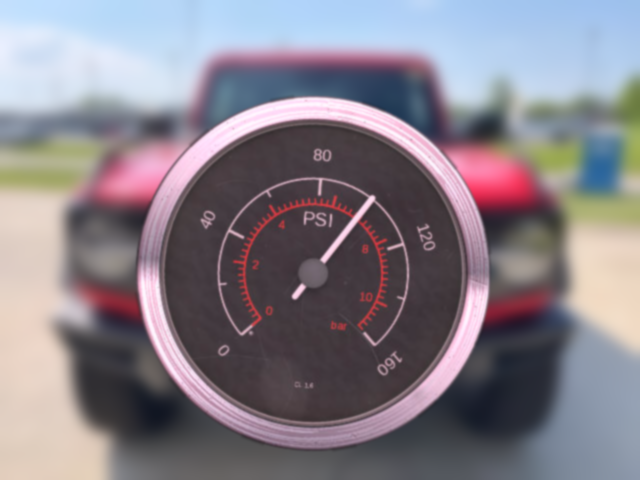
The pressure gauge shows 100 psi
